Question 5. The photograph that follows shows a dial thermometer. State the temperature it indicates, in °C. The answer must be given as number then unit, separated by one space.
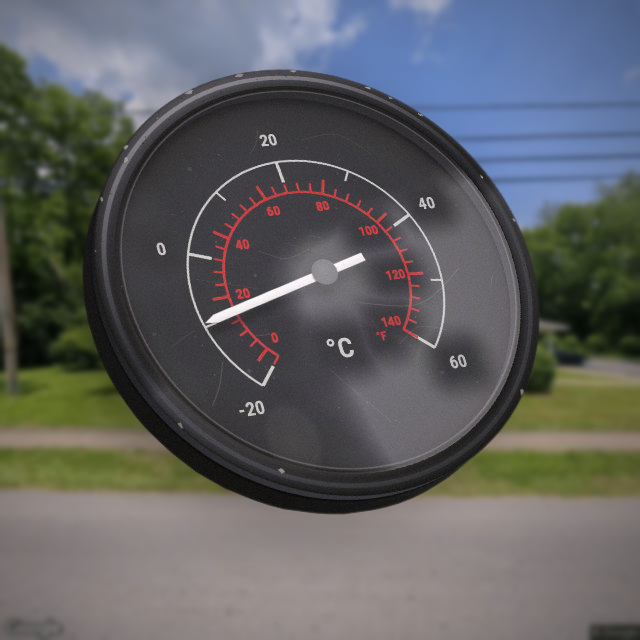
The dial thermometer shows -10 °C
